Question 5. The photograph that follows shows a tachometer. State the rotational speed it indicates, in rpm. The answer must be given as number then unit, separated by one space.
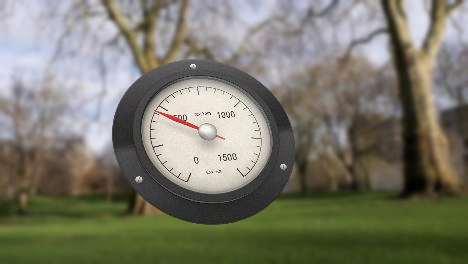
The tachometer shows 450 rpm
